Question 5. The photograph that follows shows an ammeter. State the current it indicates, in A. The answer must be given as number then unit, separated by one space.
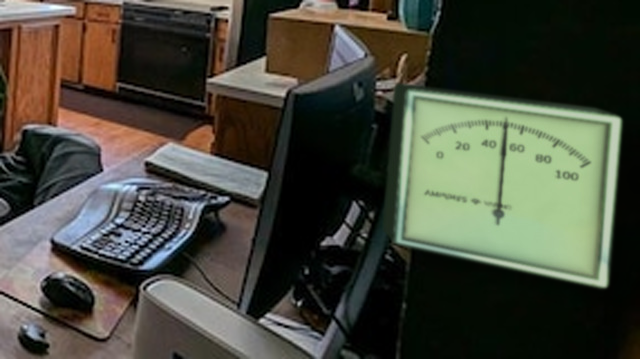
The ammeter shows 50 A
